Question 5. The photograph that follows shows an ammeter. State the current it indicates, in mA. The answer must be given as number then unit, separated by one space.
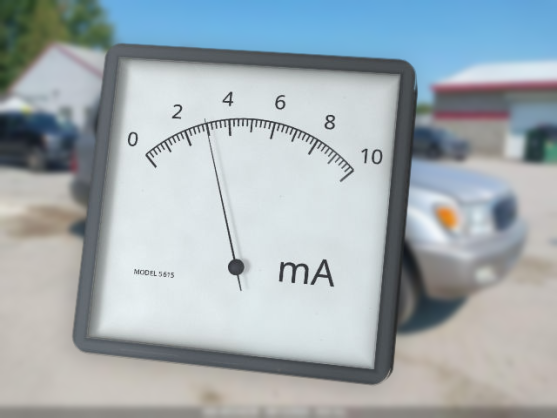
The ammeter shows 3 mA
